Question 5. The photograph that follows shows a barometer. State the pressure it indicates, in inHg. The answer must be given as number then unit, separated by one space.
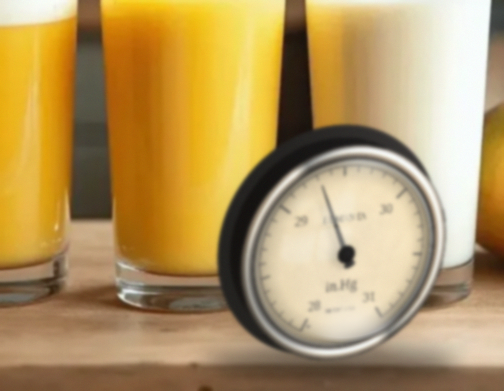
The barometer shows 29.3 inHg
